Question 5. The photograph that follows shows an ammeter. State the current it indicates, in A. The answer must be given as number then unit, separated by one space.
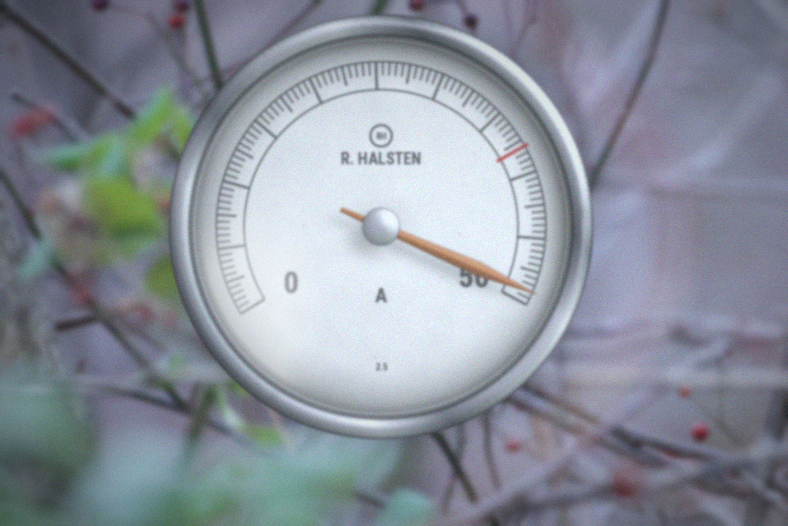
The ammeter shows 49 A
